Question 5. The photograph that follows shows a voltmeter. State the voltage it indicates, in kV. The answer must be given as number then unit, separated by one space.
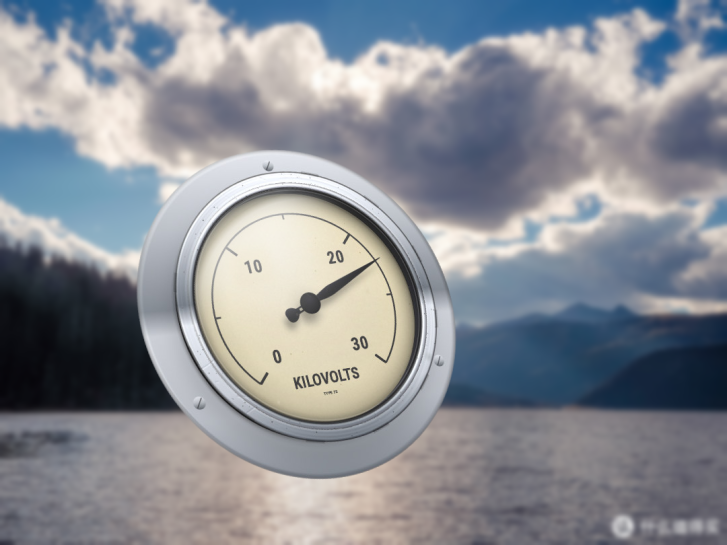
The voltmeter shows 22.5 kV
